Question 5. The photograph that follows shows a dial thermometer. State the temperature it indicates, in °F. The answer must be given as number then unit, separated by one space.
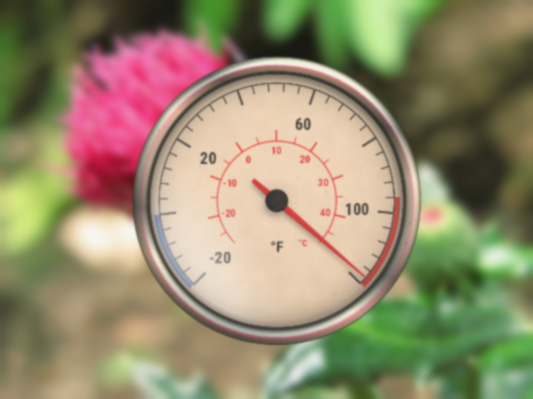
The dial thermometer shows 118 °F
